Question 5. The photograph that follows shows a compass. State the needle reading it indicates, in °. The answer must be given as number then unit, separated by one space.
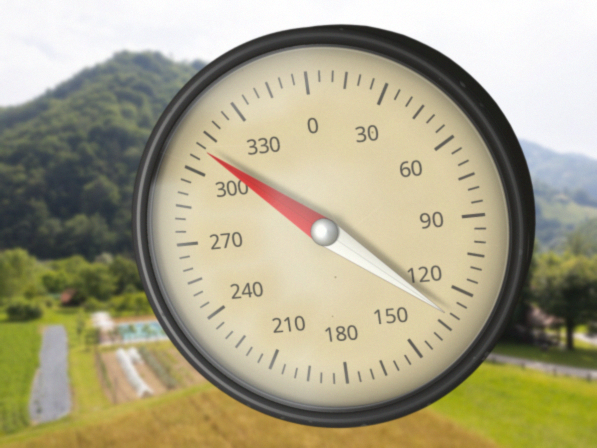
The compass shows 310 °
